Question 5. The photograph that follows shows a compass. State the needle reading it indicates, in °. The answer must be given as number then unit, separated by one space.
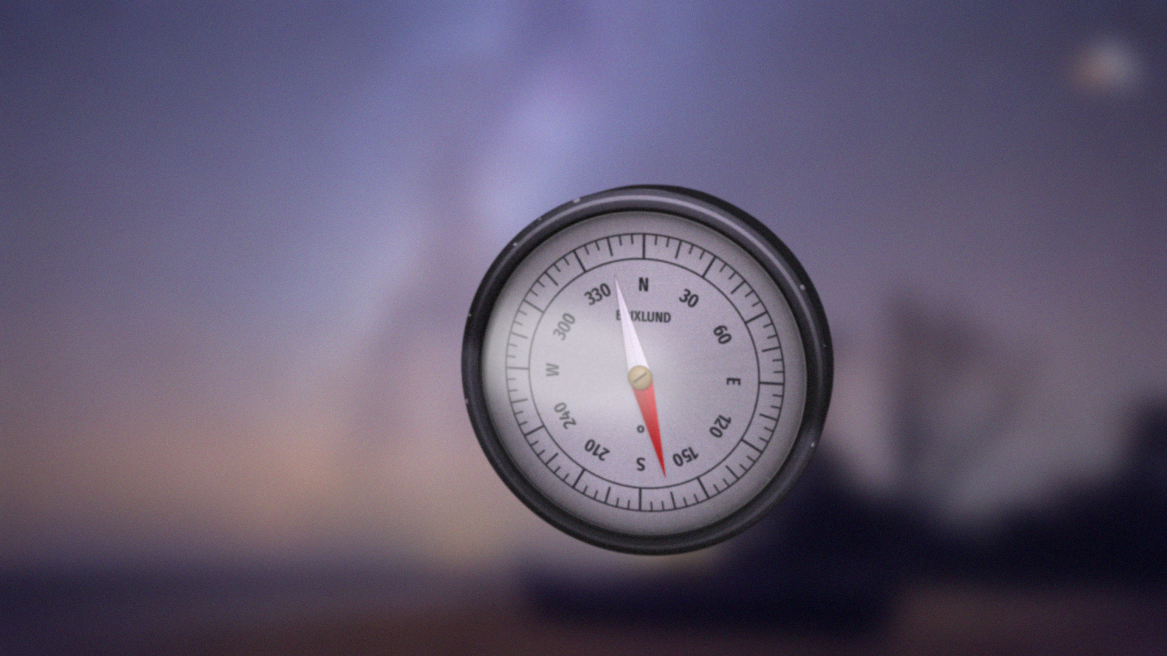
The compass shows 165 °
